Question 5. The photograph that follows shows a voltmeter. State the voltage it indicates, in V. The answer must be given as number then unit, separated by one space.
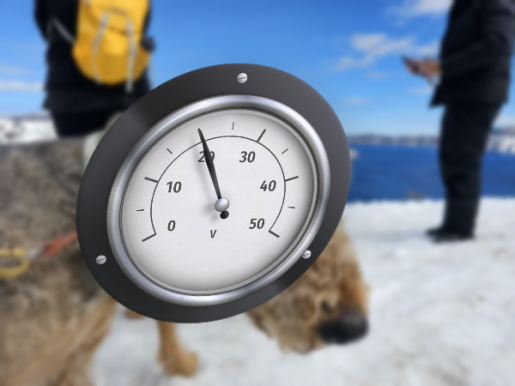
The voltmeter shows 20 V
